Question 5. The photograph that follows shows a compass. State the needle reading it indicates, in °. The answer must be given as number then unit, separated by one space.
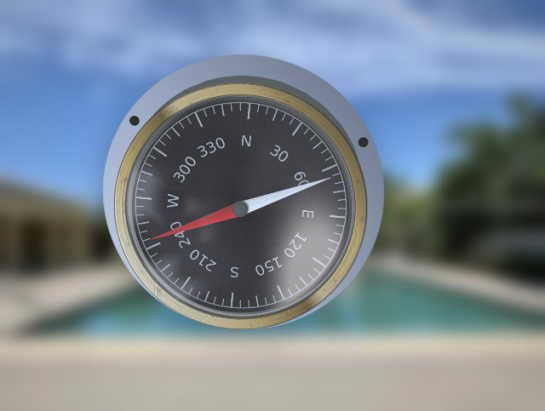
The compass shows 245 °
